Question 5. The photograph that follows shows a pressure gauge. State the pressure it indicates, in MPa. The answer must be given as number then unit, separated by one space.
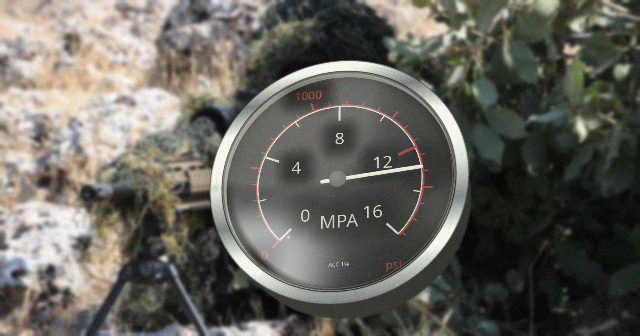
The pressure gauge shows 13 MPa
